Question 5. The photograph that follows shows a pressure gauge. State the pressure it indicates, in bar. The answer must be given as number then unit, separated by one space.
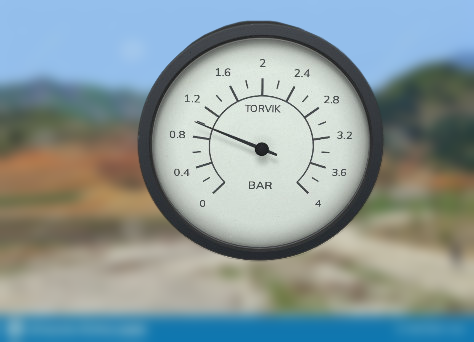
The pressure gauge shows 1 bar
